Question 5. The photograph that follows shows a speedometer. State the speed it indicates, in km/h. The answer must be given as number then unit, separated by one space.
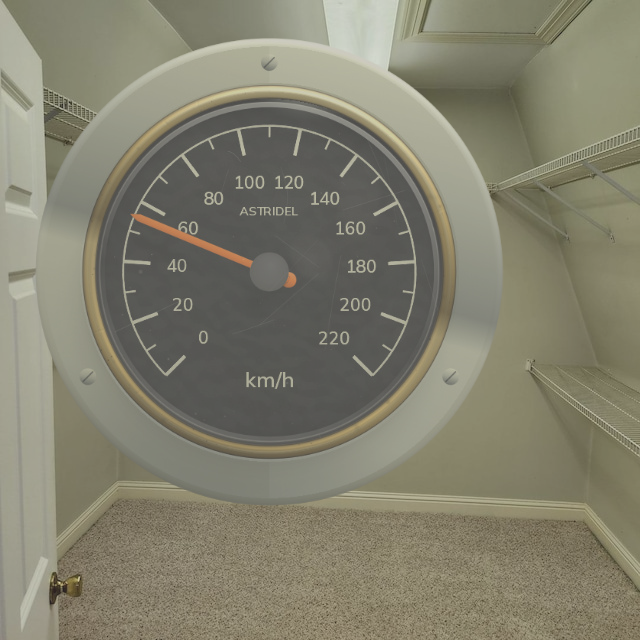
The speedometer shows 55 km/h
